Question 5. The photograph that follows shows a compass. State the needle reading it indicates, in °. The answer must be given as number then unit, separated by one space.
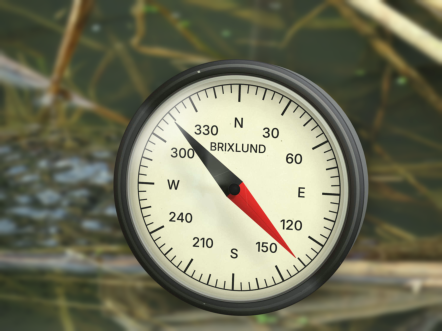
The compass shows 135 °
